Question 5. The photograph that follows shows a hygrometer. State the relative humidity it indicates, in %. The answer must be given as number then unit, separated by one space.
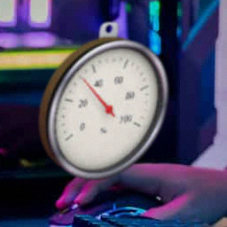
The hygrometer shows 32 %
